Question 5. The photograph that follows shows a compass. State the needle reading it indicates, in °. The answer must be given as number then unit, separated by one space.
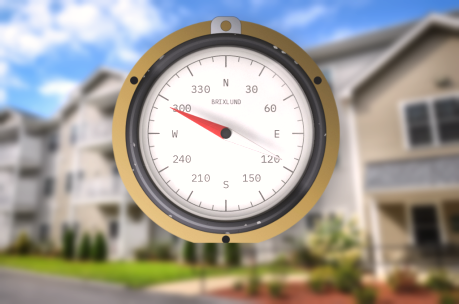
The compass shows 295 °
